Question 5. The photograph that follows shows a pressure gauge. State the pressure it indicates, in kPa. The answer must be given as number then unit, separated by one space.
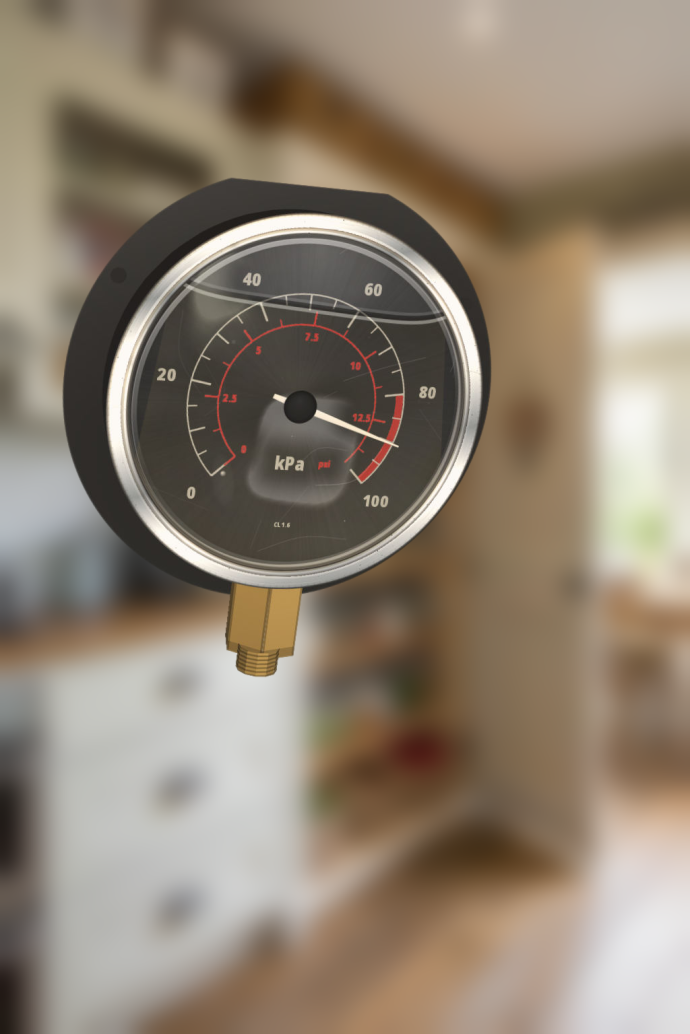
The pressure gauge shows 90 kPa
